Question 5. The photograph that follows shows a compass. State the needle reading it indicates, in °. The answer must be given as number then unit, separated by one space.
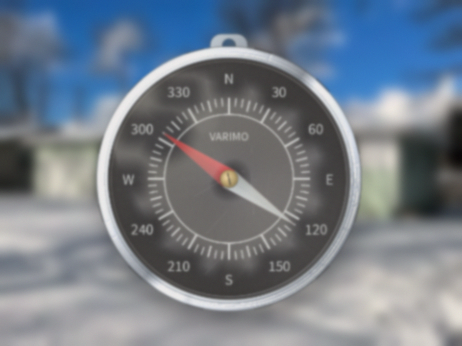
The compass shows 305 °
